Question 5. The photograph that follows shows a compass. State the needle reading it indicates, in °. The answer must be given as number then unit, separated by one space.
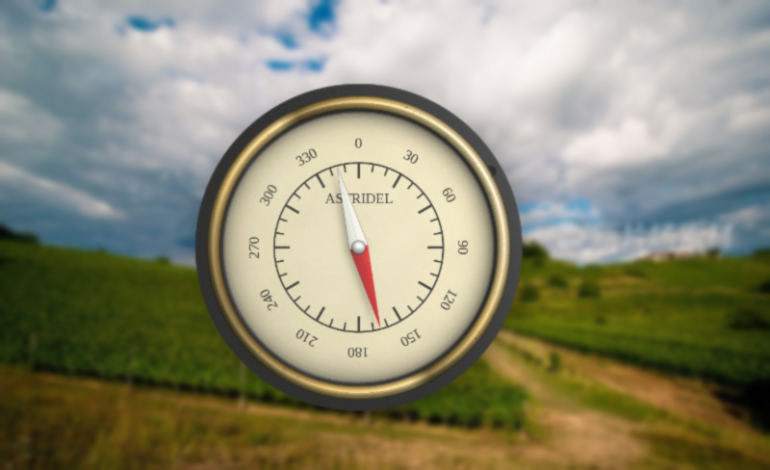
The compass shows 165 °
